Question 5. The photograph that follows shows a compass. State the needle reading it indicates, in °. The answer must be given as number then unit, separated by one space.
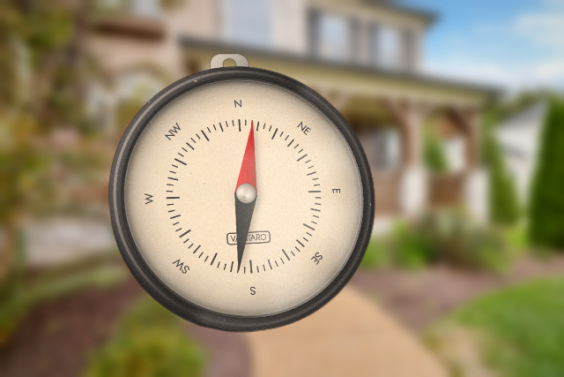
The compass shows 10 °
